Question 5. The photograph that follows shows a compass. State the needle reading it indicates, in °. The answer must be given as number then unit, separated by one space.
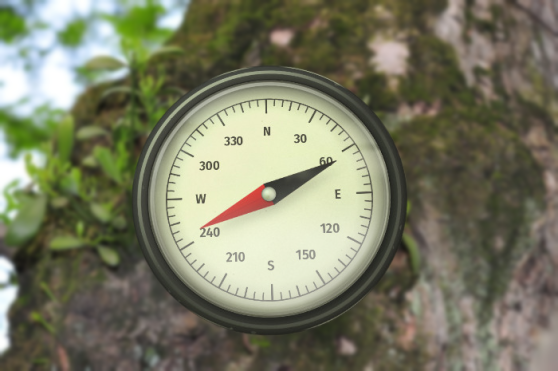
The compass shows 245 °
